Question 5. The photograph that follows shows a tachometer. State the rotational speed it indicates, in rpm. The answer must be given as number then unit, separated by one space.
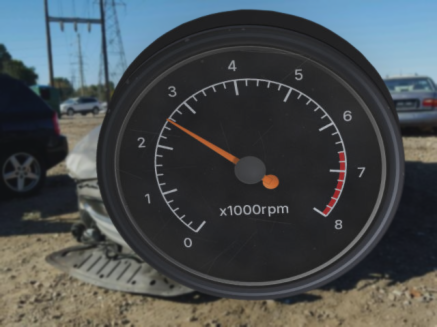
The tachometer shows 2600 rpm
